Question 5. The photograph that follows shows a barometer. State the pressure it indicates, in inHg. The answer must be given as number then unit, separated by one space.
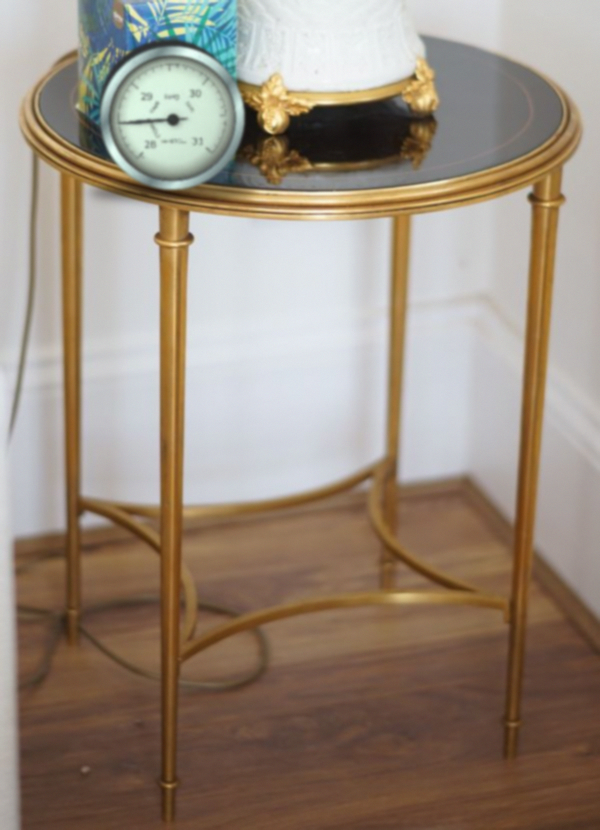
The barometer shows 28.5 inHg
